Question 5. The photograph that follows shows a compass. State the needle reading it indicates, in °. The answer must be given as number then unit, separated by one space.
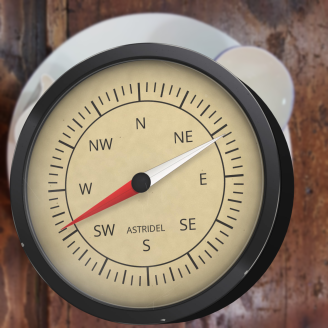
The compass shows 245 °
